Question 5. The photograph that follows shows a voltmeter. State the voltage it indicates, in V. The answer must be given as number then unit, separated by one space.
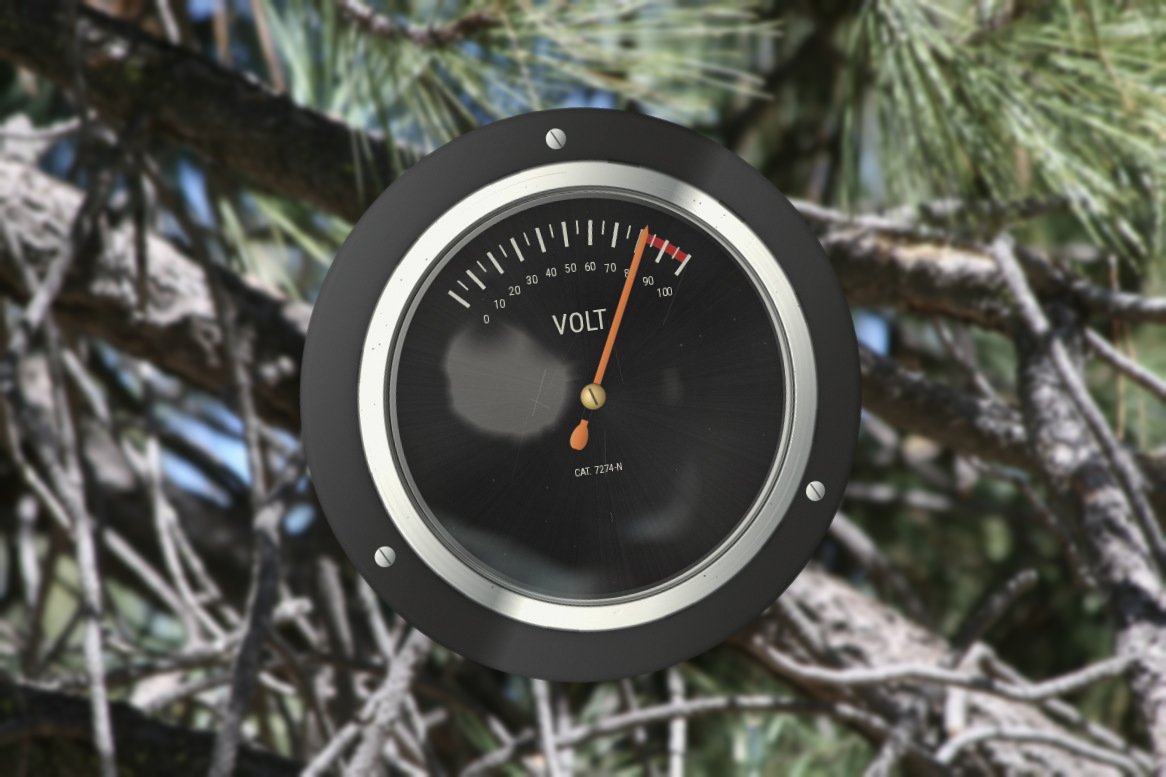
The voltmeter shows 80 V
